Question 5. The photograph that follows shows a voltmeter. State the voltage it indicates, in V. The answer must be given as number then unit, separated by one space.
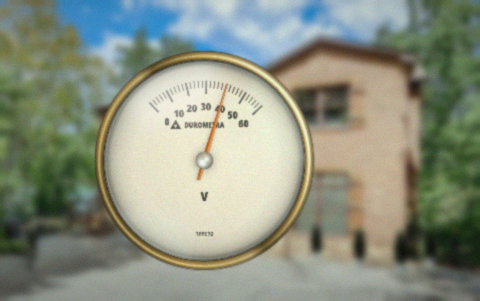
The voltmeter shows 40 V
